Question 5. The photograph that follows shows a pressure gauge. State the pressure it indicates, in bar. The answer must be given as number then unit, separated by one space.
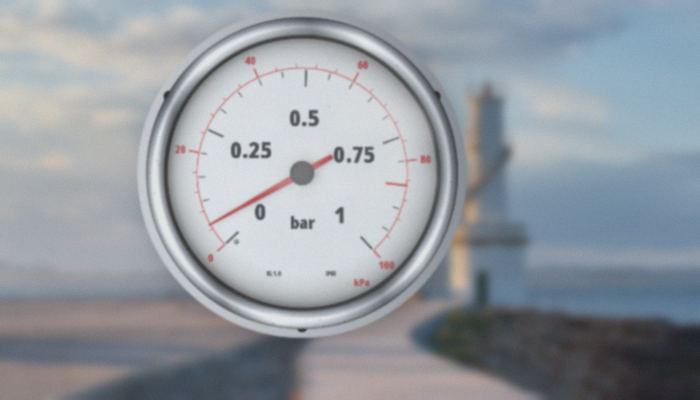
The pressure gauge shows 0.05 bar
